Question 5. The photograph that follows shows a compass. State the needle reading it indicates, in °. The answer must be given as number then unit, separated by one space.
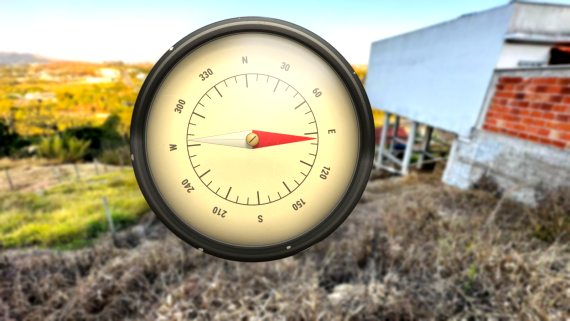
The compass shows 95 °
